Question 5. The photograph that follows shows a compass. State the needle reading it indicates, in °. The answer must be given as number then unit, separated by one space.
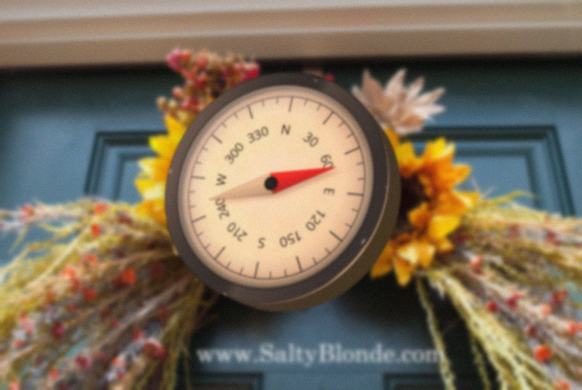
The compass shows 70 °
